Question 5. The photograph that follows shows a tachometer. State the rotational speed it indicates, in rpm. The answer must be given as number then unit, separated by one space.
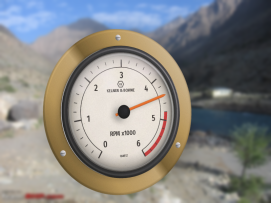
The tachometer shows 4400 rpm
